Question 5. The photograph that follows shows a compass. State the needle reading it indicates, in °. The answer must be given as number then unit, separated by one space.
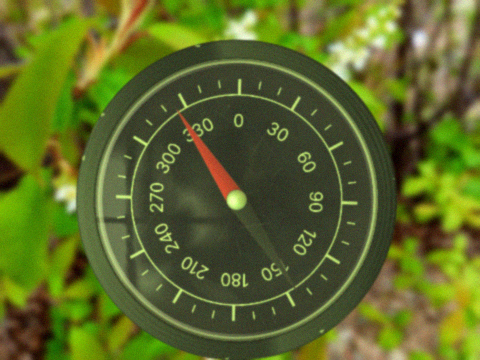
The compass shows 325 °
